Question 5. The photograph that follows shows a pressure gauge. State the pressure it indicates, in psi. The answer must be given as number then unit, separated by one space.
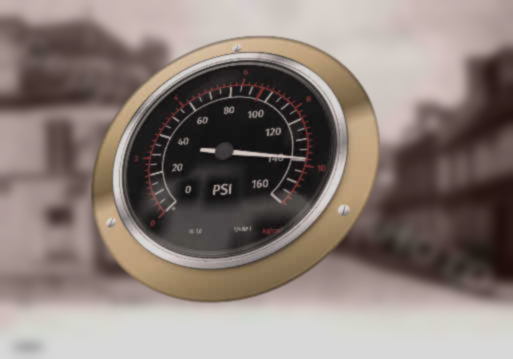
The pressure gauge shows 140 psi
